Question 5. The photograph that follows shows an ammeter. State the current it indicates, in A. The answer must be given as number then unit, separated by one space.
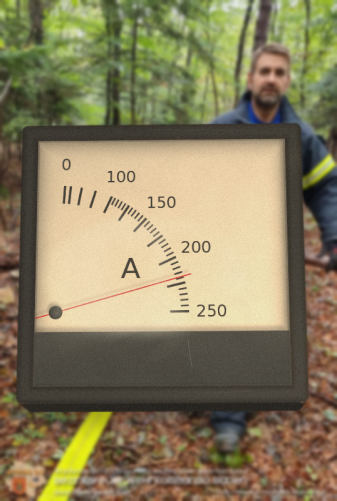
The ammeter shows 220 A
